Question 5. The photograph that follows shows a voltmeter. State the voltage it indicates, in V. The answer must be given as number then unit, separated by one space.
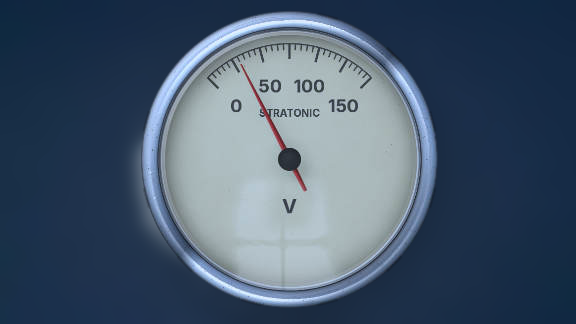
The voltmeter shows 30 V
